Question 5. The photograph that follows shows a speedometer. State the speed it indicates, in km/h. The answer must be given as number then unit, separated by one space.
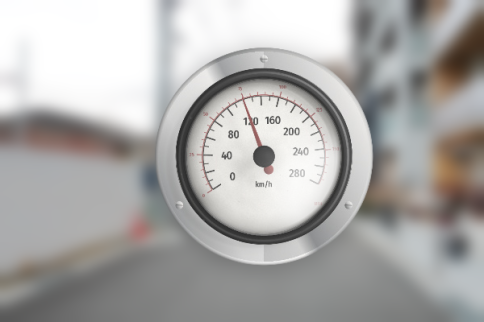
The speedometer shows 120 km/h
